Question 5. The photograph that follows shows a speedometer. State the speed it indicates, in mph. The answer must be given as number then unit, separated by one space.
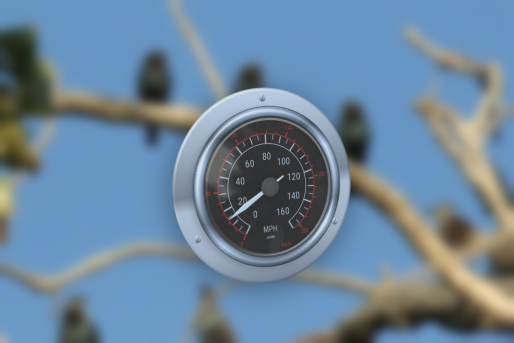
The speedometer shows 15 mph
